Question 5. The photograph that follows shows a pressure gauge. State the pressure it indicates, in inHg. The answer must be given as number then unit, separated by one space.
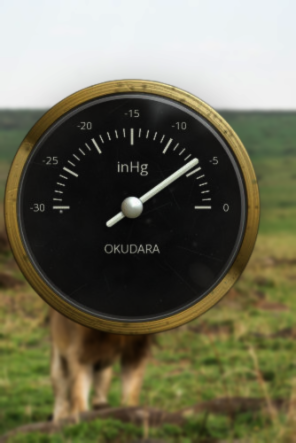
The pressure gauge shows -6 inHg
